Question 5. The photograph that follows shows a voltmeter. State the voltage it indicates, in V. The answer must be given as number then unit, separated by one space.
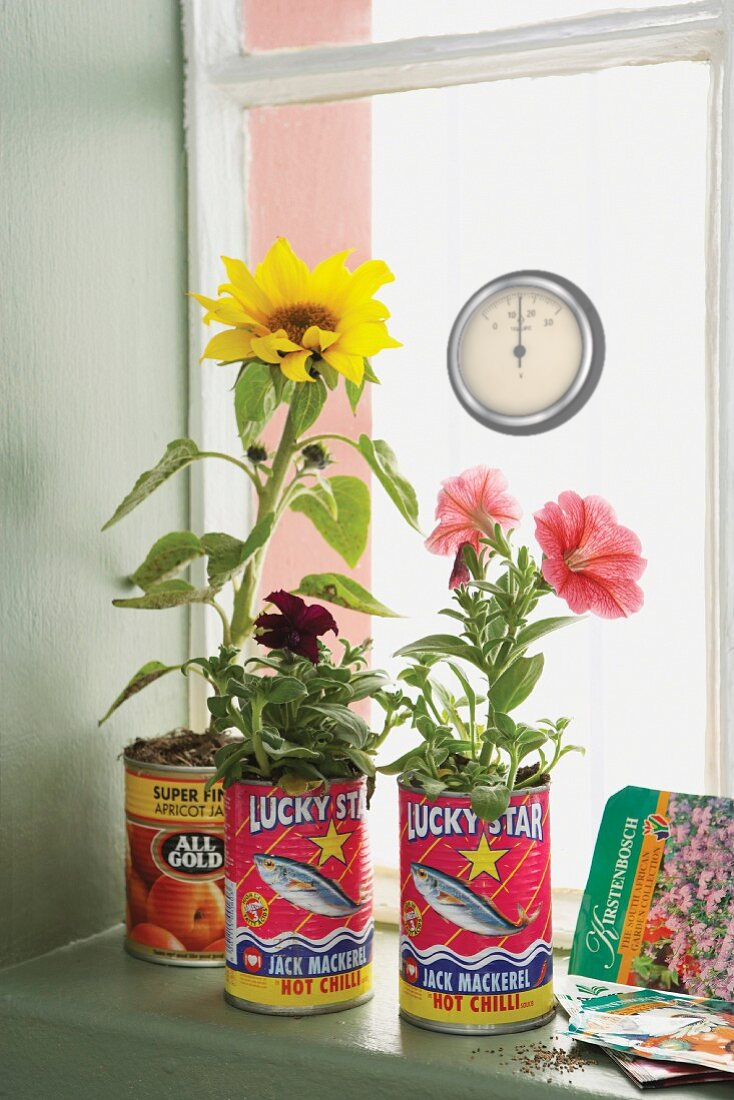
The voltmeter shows 15 V
